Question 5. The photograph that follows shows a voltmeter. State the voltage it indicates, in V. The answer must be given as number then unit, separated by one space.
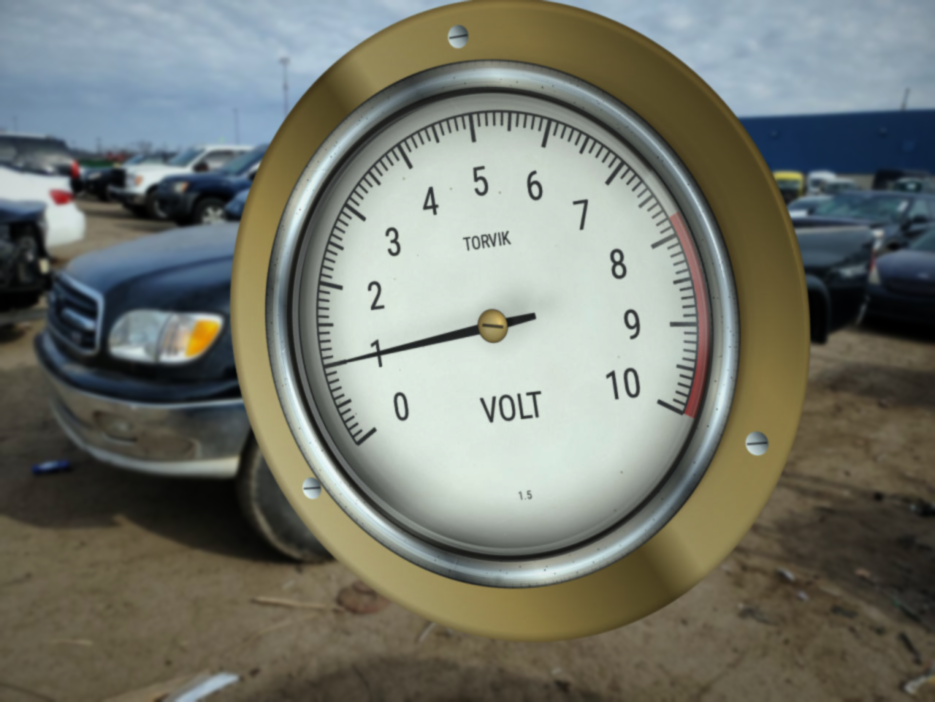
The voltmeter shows 1 V
